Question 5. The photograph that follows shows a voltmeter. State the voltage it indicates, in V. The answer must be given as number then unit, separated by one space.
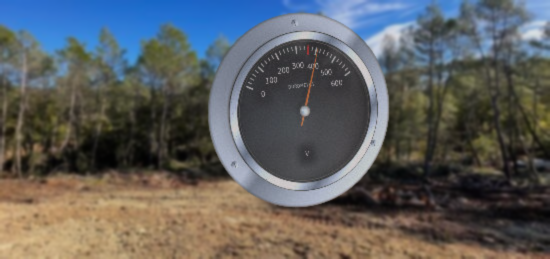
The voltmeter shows 400 V
